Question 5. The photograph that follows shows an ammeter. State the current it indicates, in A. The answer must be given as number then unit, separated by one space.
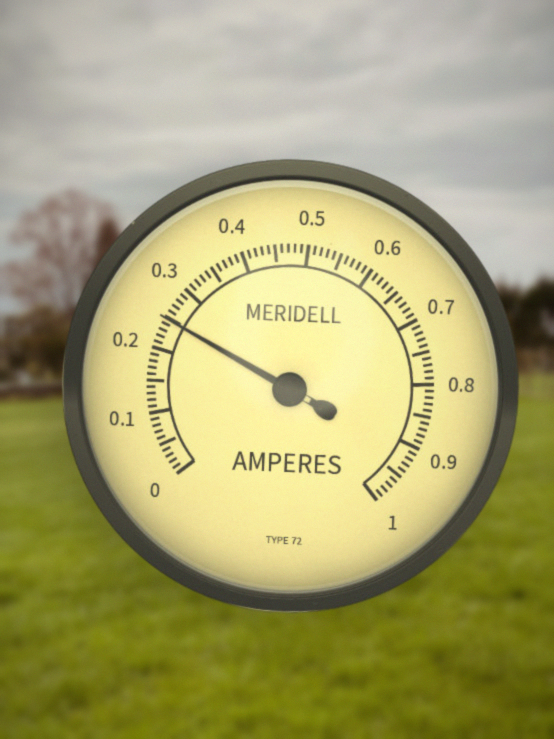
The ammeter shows 0.25 A
